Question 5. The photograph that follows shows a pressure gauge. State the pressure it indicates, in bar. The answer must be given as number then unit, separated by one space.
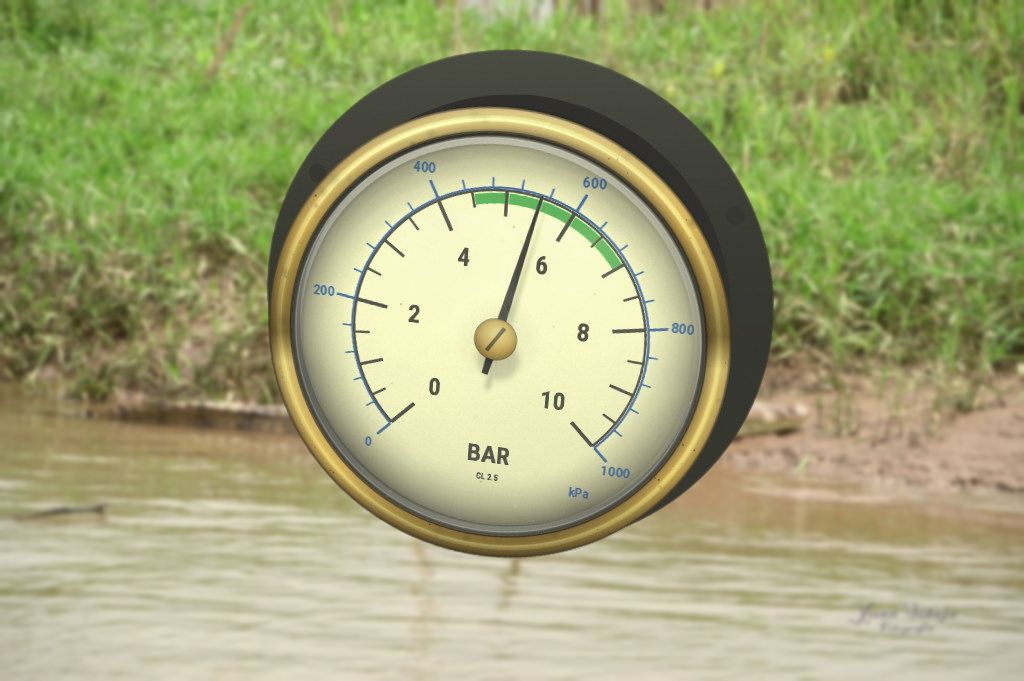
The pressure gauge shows 5.5 bar
